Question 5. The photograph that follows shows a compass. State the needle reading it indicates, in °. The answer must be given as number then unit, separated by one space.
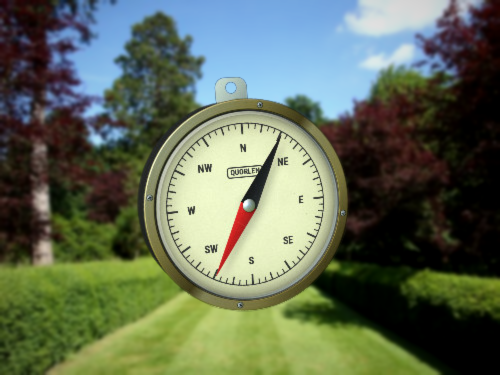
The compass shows 210 °
